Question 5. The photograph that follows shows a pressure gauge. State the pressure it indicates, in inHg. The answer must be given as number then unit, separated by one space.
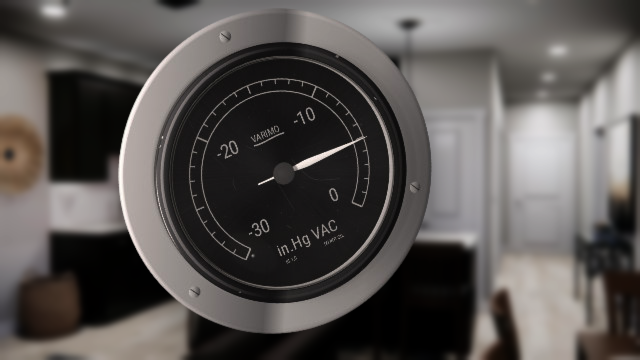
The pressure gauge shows -5 inHg
